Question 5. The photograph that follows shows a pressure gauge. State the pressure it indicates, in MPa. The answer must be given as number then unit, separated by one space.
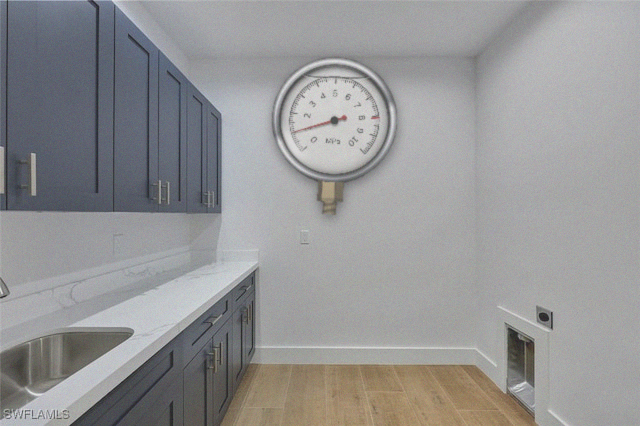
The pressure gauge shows 1 MPa
